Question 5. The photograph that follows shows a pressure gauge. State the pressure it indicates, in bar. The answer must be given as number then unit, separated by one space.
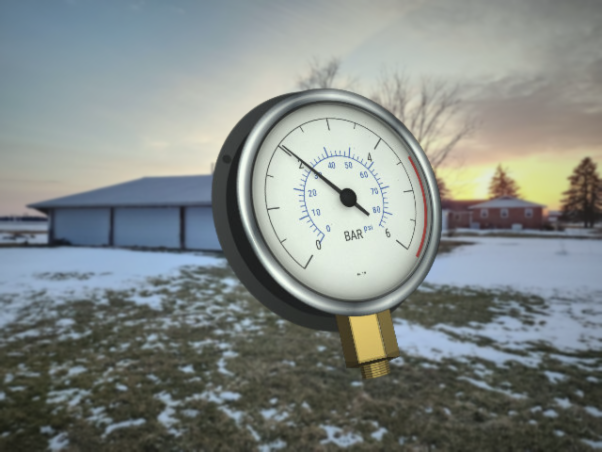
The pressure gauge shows 2 bar
